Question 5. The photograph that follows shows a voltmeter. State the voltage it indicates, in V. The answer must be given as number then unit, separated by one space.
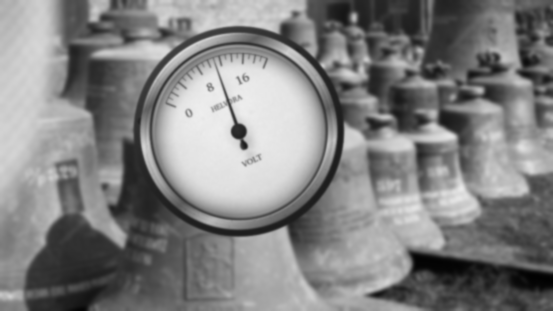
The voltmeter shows 11 V
